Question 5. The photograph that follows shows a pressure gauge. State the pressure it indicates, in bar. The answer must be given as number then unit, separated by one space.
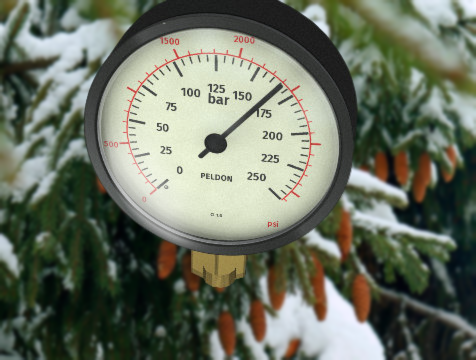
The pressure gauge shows 165 bar
